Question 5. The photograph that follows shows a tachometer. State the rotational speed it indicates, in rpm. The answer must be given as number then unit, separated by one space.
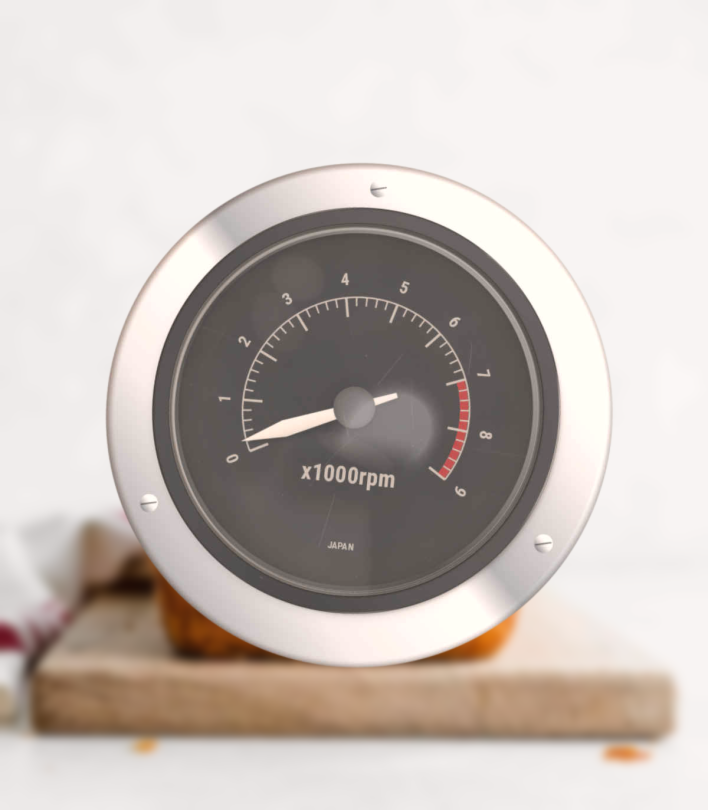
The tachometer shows 200 rpm
